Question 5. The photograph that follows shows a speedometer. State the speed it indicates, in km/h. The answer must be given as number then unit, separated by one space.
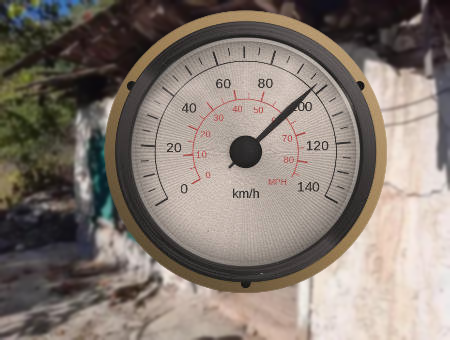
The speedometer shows 97.5 km/h
